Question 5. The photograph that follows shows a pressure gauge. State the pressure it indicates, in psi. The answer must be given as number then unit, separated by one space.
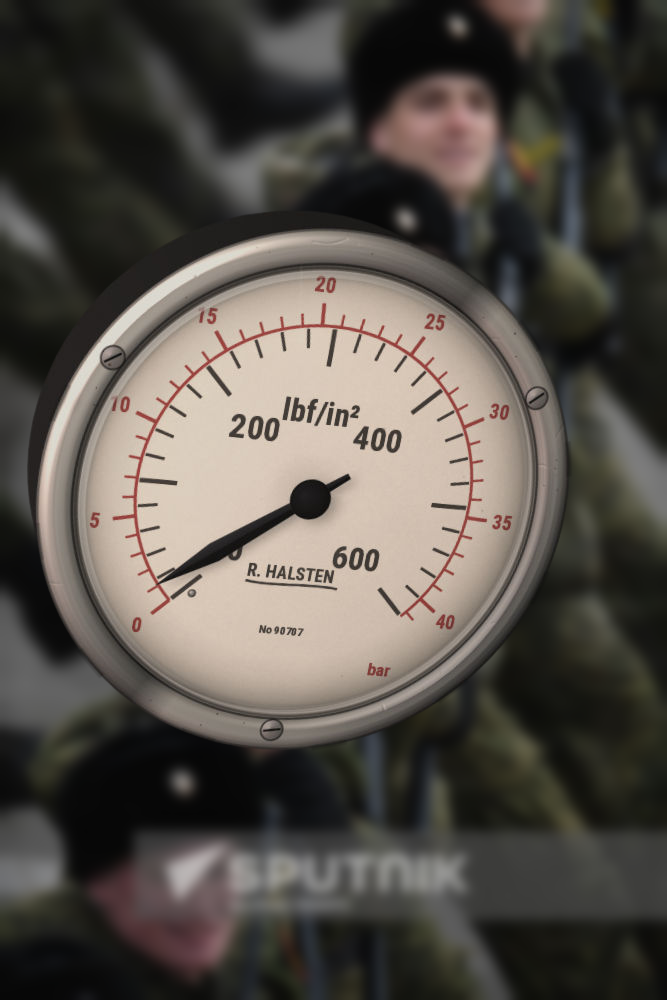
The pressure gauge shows 20 psi
